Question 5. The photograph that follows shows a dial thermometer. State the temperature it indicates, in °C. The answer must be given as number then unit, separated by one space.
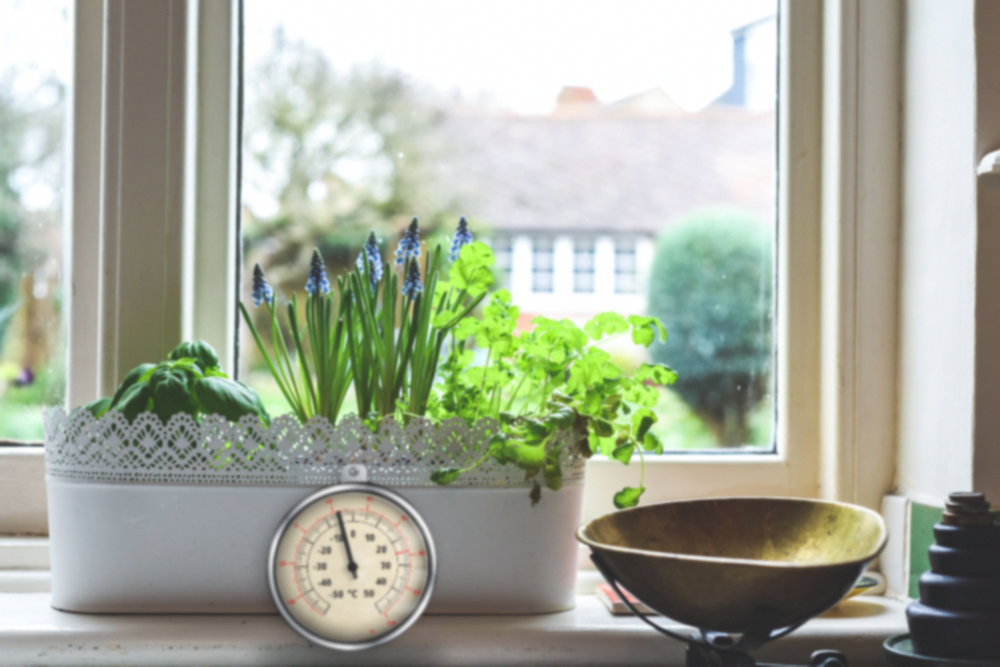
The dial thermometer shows -5 °C
